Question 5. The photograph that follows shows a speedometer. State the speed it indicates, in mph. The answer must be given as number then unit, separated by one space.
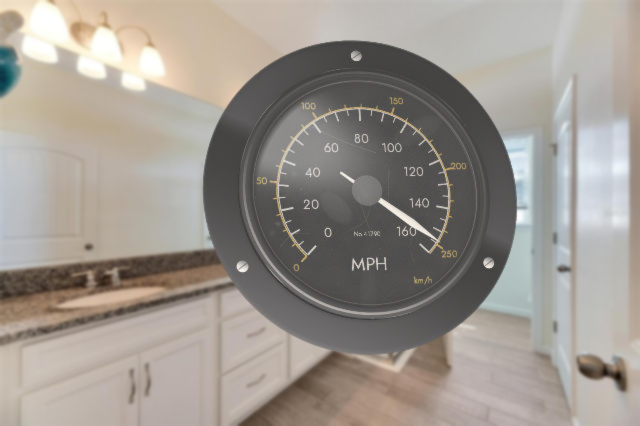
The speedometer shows 155 mph
